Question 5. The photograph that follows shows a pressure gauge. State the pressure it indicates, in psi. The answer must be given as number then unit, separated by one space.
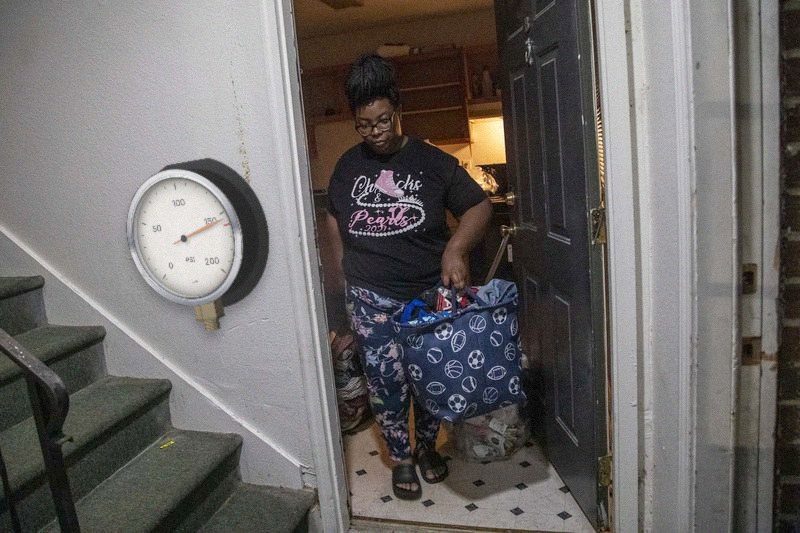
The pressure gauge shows 155 psi
